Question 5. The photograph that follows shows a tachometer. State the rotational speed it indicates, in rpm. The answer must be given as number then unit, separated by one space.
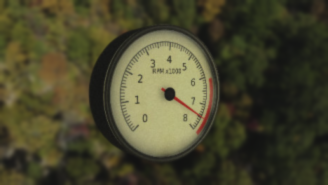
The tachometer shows 7500 rpm
